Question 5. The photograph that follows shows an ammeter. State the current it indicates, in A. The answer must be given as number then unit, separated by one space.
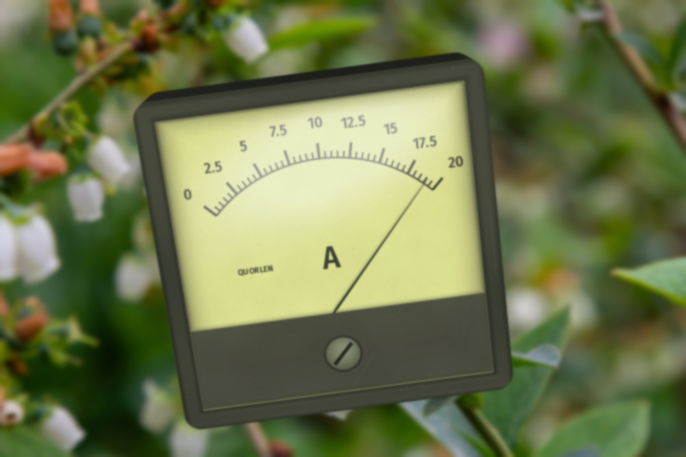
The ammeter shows 19 A
